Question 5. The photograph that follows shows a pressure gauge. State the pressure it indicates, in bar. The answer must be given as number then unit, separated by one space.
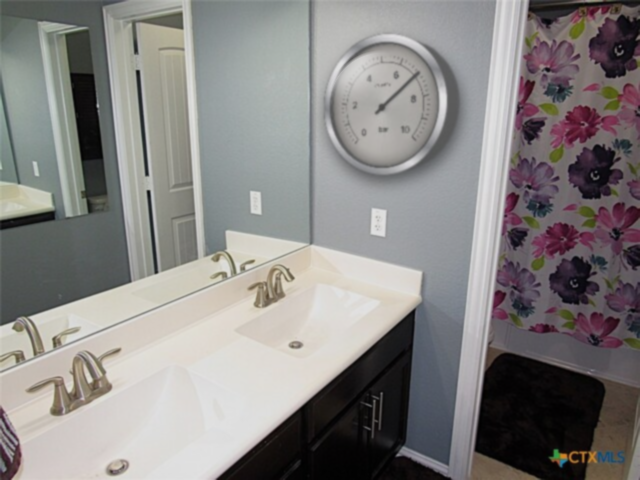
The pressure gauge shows 7 bar
